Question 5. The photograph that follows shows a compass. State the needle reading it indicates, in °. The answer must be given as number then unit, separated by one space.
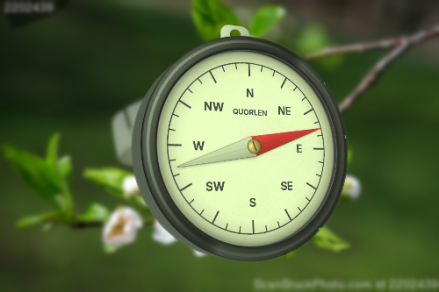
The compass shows 75 °
